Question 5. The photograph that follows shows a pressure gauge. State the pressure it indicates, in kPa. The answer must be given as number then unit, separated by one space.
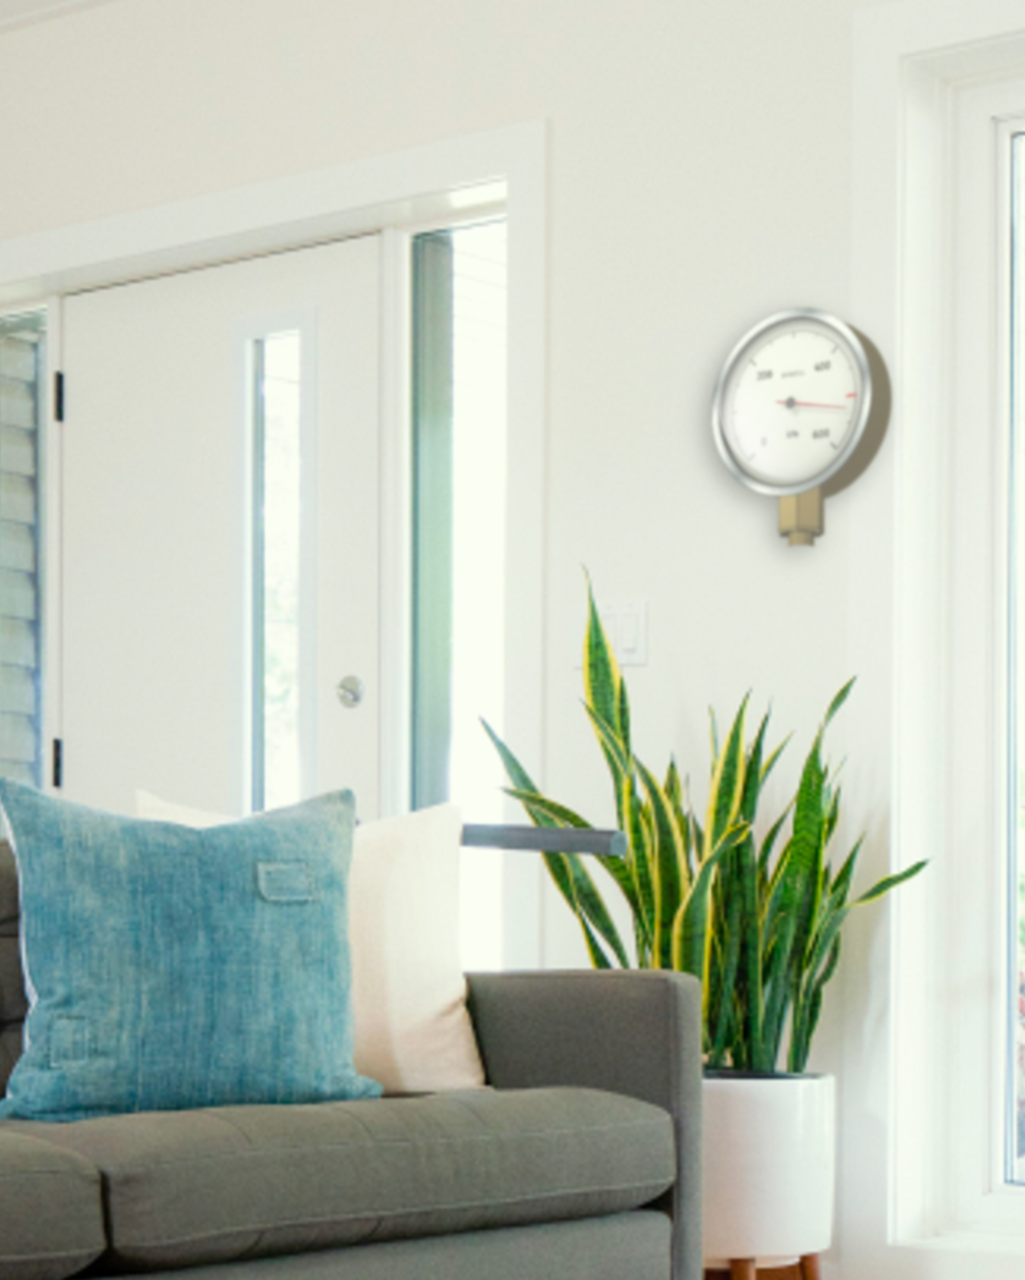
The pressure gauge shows 525 kPa
